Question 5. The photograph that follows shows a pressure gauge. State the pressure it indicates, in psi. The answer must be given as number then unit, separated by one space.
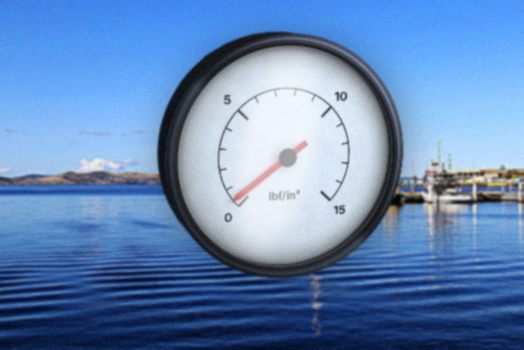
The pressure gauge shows 0.5 psi
